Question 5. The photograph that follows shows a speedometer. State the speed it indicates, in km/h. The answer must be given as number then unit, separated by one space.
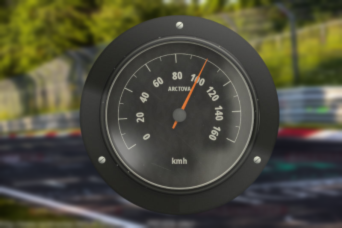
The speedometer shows 100 km/h
